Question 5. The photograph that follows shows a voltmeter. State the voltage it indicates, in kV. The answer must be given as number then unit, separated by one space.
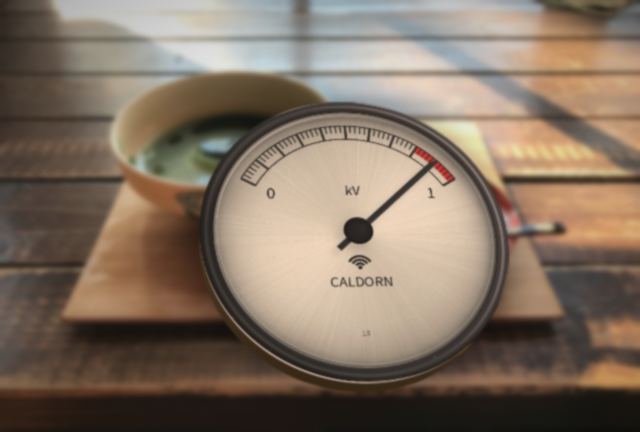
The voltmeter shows 0.9 kV
